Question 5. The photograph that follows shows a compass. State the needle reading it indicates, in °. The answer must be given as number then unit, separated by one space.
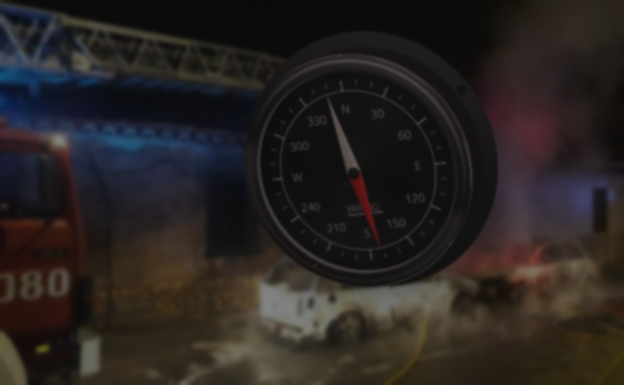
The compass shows 170 °
